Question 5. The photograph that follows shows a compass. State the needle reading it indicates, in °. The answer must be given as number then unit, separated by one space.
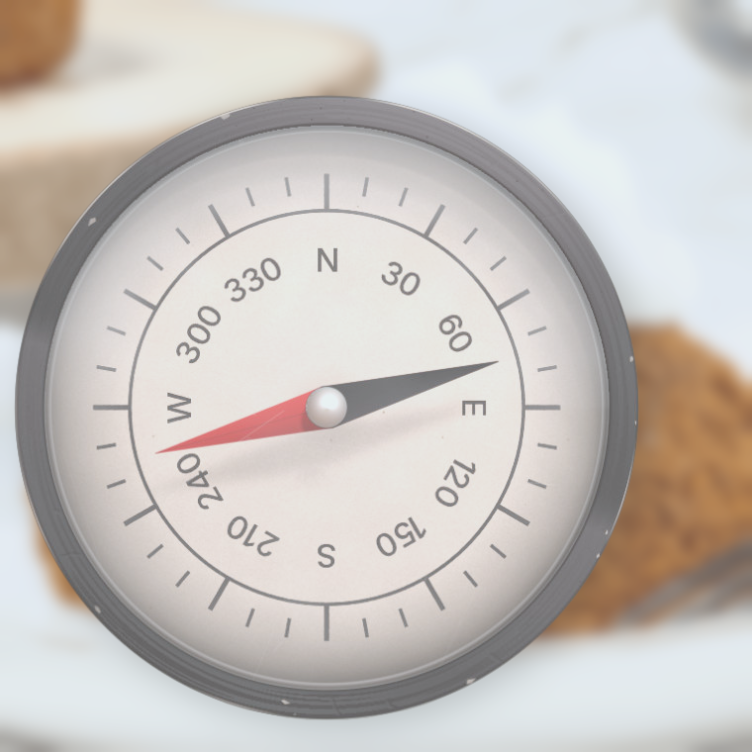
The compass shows 255 °
